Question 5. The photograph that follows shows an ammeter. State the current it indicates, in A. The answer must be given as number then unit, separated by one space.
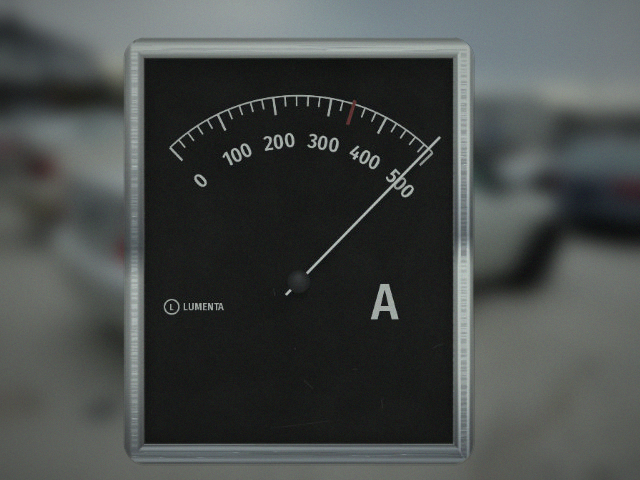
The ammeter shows 490 A
